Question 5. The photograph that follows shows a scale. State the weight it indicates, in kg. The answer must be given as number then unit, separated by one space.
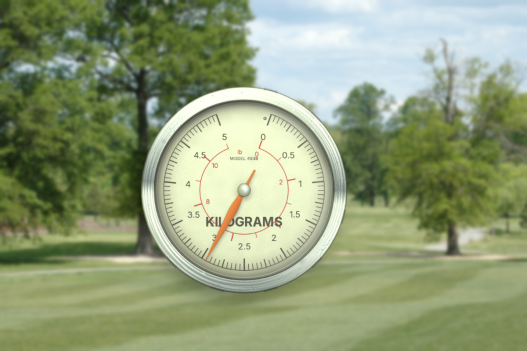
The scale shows 2.95 kg
